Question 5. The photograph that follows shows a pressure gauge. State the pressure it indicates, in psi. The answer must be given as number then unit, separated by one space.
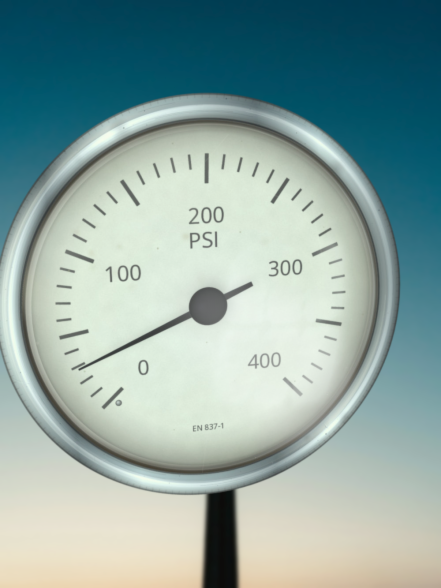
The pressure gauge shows 30 psi
